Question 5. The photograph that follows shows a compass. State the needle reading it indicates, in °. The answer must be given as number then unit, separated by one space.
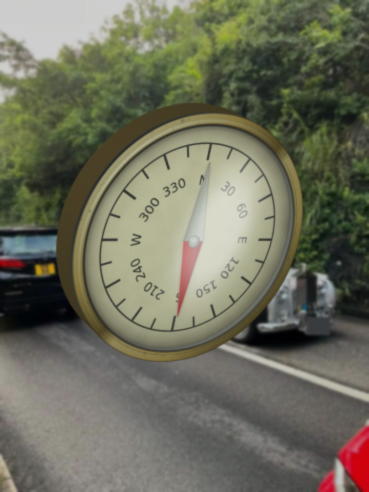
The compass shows 180 °
